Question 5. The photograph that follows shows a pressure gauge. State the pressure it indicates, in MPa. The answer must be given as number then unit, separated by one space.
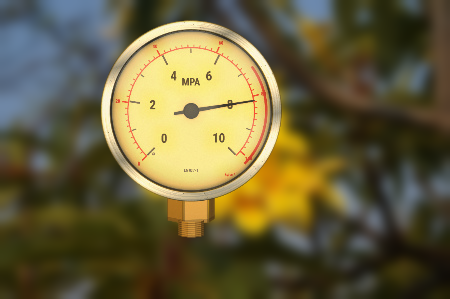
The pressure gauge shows 8 MPa
